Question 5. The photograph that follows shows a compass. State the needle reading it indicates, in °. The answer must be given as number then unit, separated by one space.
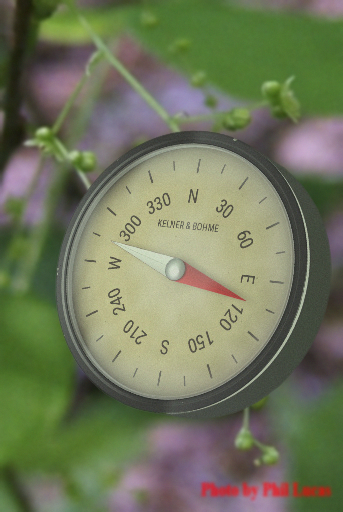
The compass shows 105 °
